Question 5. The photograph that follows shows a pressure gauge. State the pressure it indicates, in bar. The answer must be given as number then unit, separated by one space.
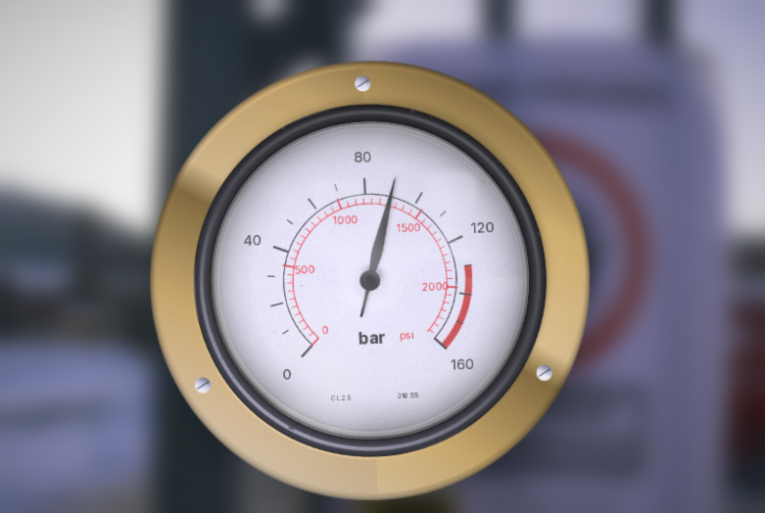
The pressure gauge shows 90 bar
